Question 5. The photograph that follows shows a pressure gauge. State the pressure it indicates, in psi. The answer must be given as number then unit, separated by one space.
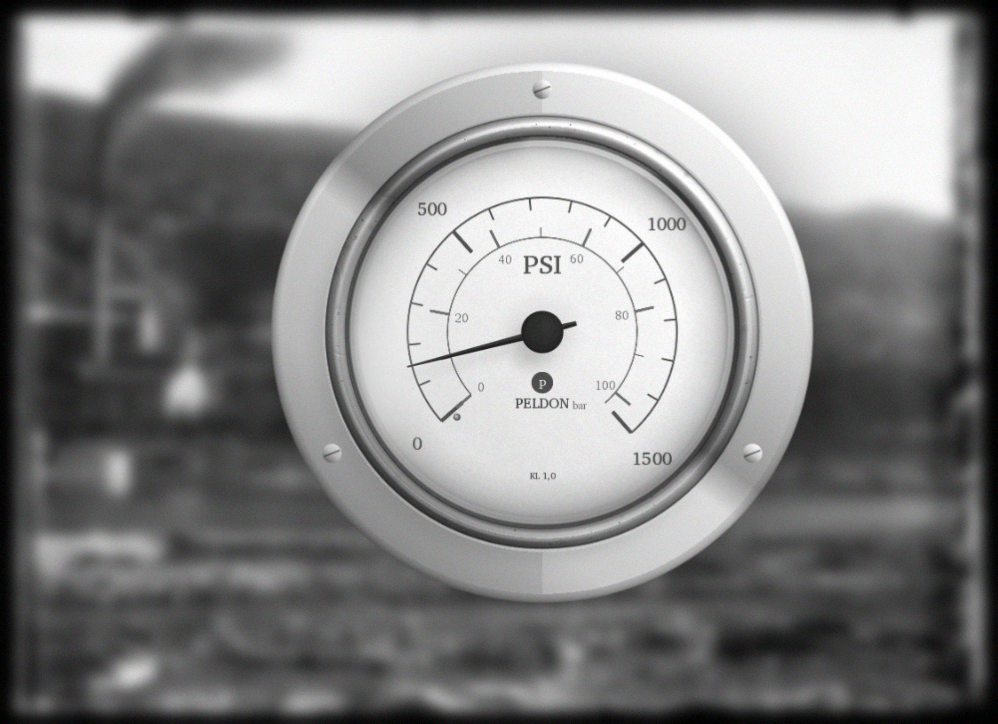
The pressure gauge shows 150 psi
